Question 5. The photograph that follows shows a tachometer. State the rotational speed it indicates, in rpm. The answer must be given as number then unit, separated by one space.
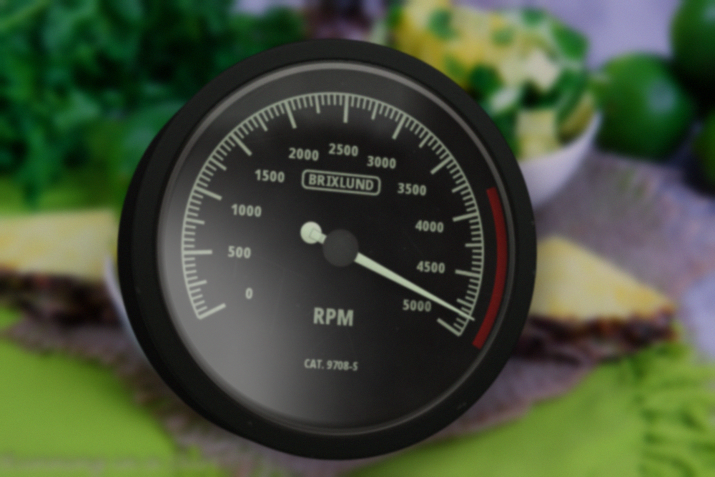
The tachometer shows 4850 rpm
